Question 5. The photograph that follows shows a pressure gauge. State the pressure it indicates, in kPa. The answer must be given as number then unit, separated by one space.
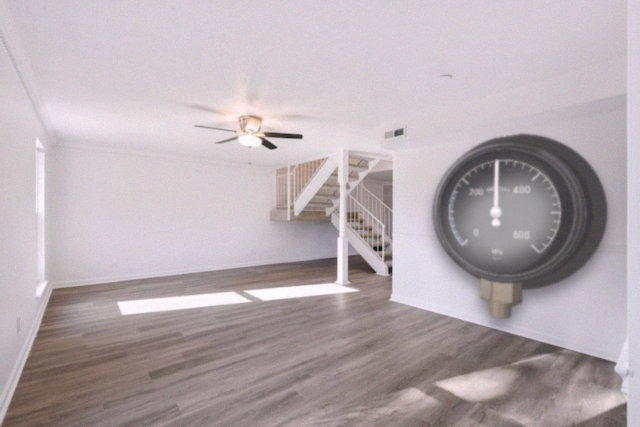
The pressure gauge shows 300 kPa
